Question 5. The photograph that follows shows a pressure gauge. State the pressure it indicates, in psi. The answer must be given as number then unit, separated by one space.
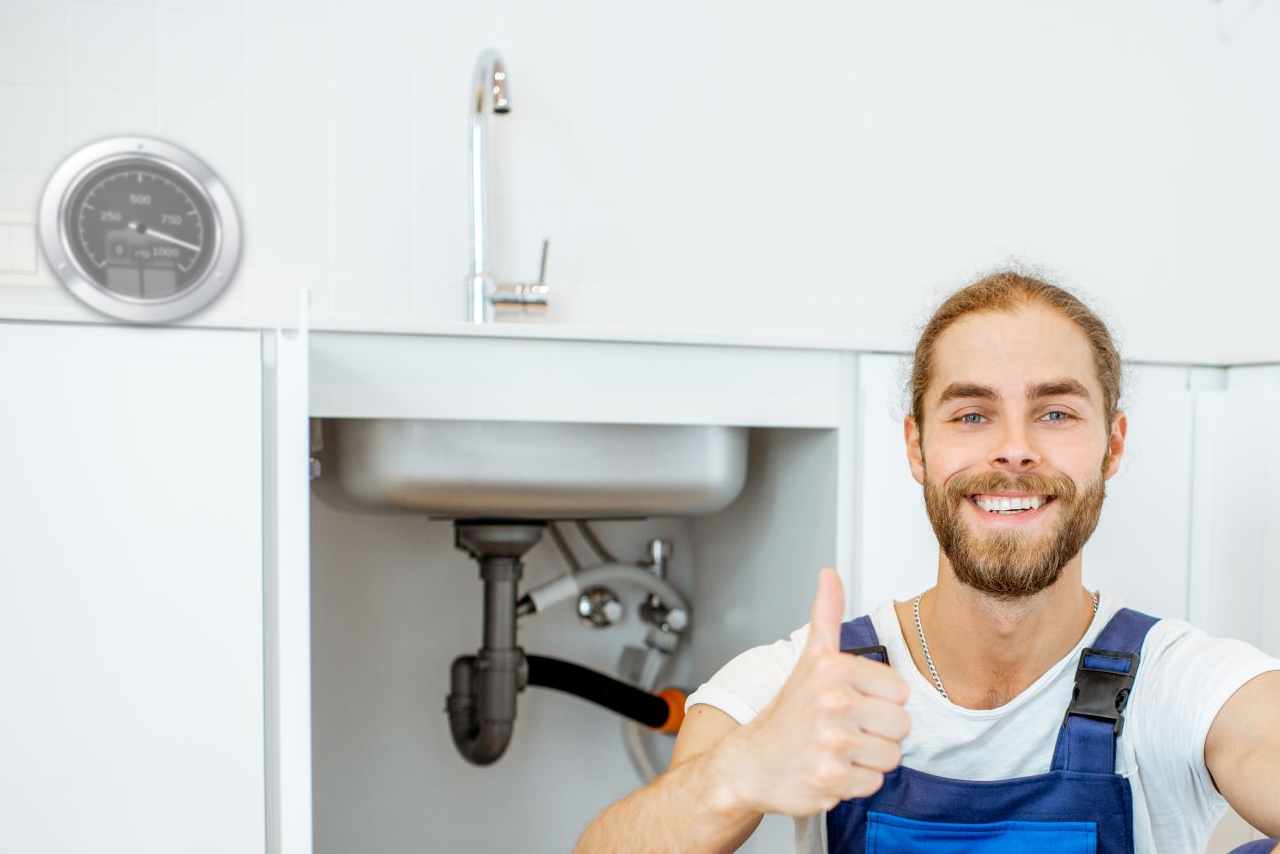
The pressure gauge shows 900 psi
